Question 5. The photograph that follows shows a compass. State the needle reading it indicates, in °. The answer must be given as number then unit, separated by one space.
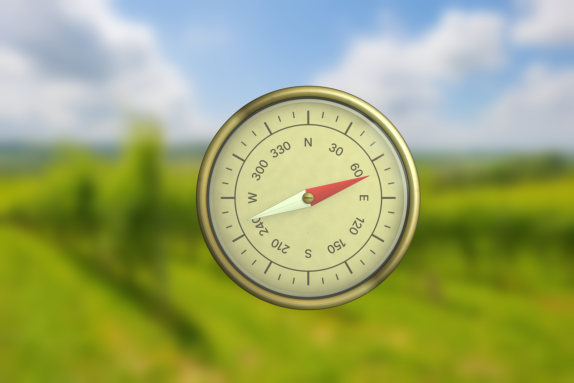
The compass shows 70 °
